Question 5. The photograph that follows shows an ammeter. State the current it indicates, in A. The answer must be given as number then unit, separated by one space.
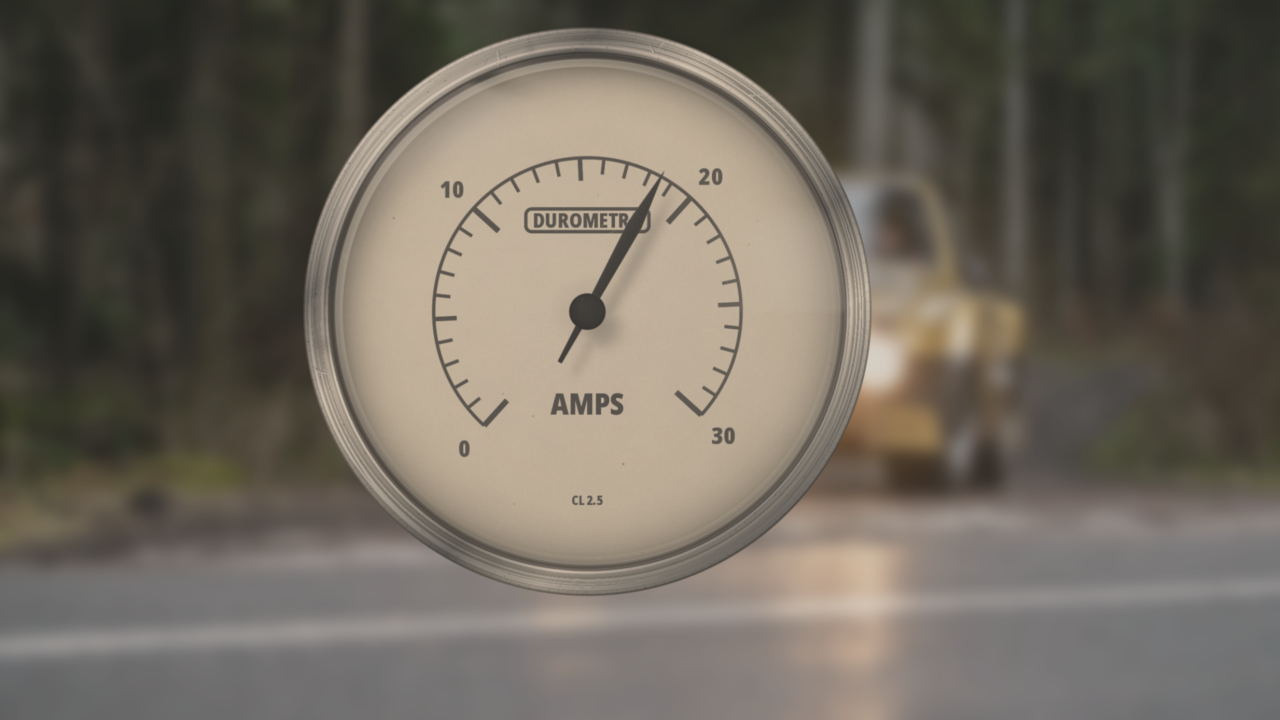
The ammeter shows 18.5 A
